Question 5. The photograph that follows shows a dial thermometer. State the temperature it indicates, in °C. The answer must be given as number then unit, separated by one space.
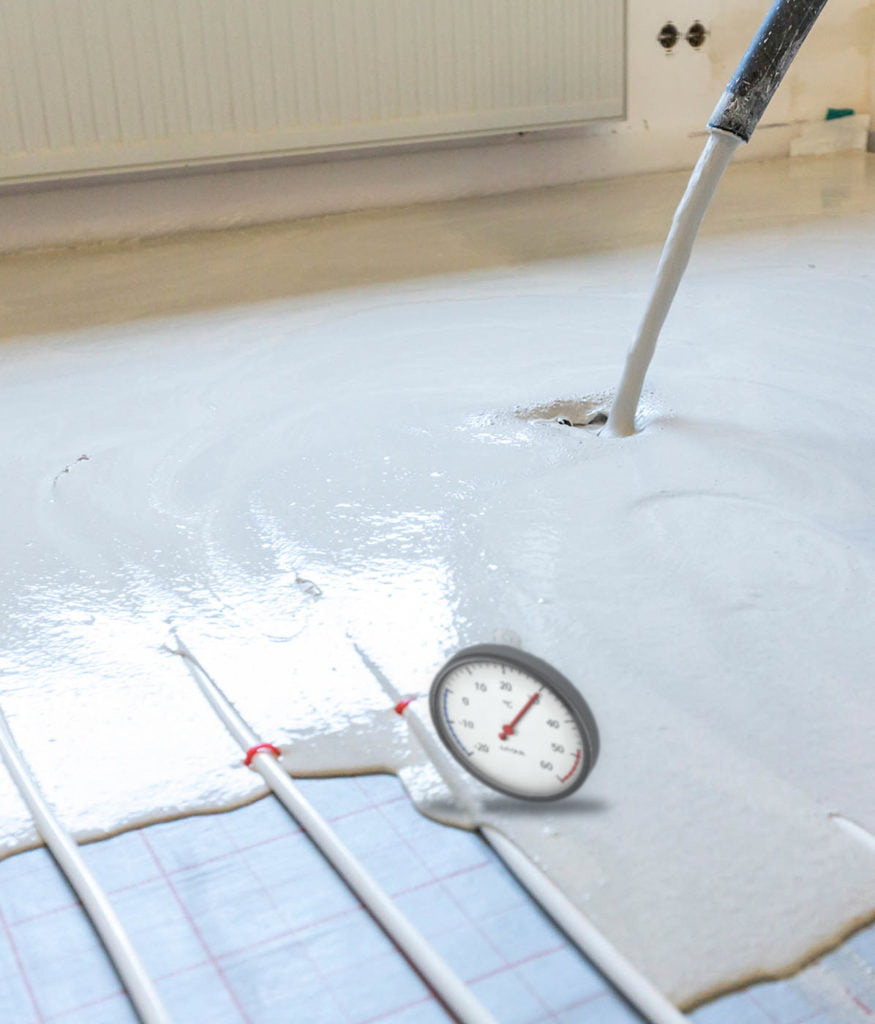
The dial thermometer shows 30 °C
